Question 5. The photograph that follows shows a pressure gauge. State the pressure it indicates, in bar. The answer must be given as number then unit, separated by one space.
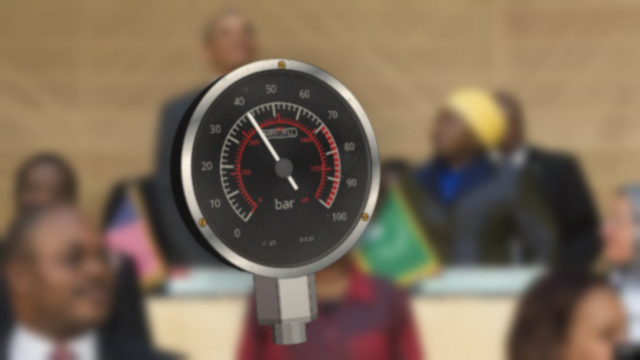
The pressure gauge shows 40 bar
